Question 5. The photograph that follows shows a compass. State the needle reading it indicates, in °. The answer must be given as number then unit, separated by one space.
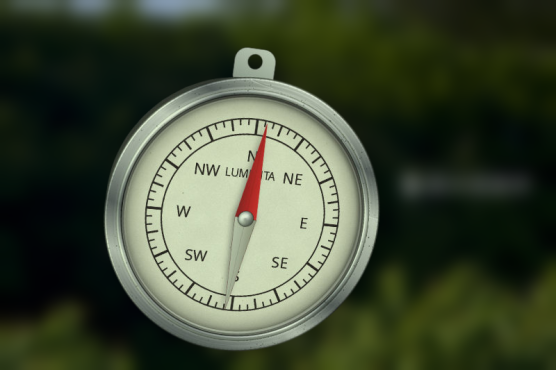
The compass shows 5 °
